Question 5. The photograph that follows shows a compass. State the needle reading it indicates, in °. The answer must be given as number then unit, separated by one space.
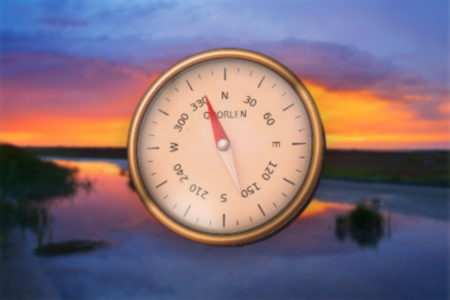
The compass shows 340 °
